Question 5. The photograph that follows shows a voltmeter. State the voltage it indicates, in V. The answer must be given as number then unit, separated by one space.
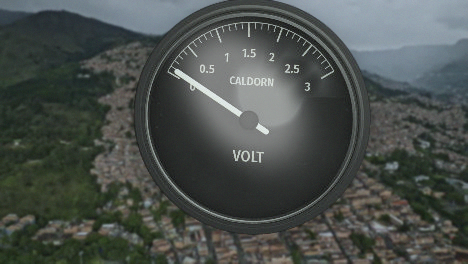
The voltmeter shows 0.1 V
